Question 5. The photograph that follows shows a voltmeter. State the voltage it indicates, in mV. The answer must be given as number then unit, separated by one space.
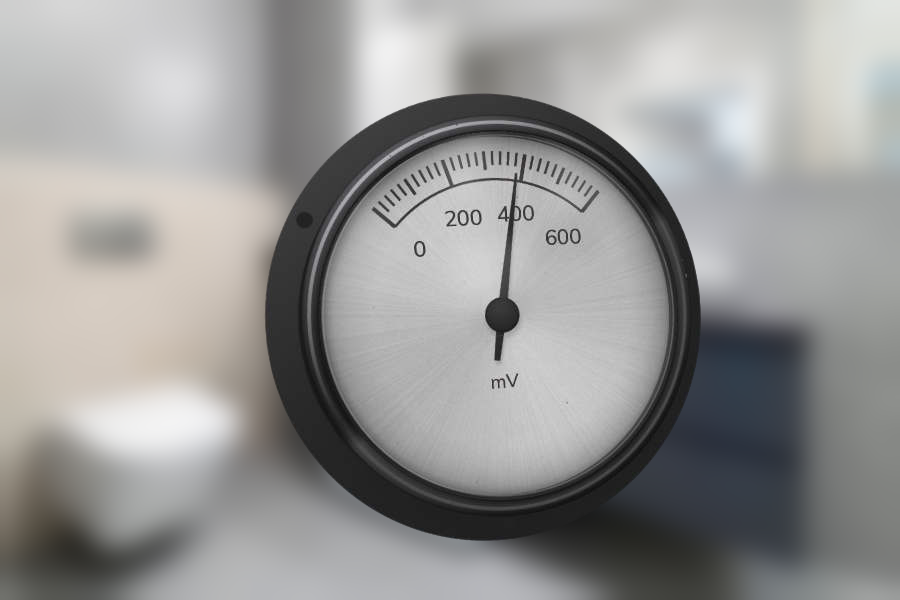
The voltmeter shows 380 mV
